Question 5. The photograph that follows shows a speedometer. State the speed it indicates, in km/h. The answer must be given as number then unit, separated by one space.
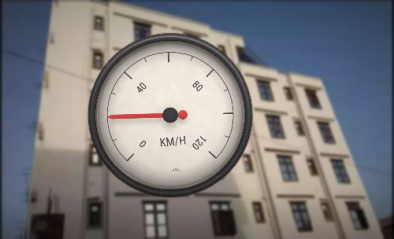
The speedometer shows 20 km/h
